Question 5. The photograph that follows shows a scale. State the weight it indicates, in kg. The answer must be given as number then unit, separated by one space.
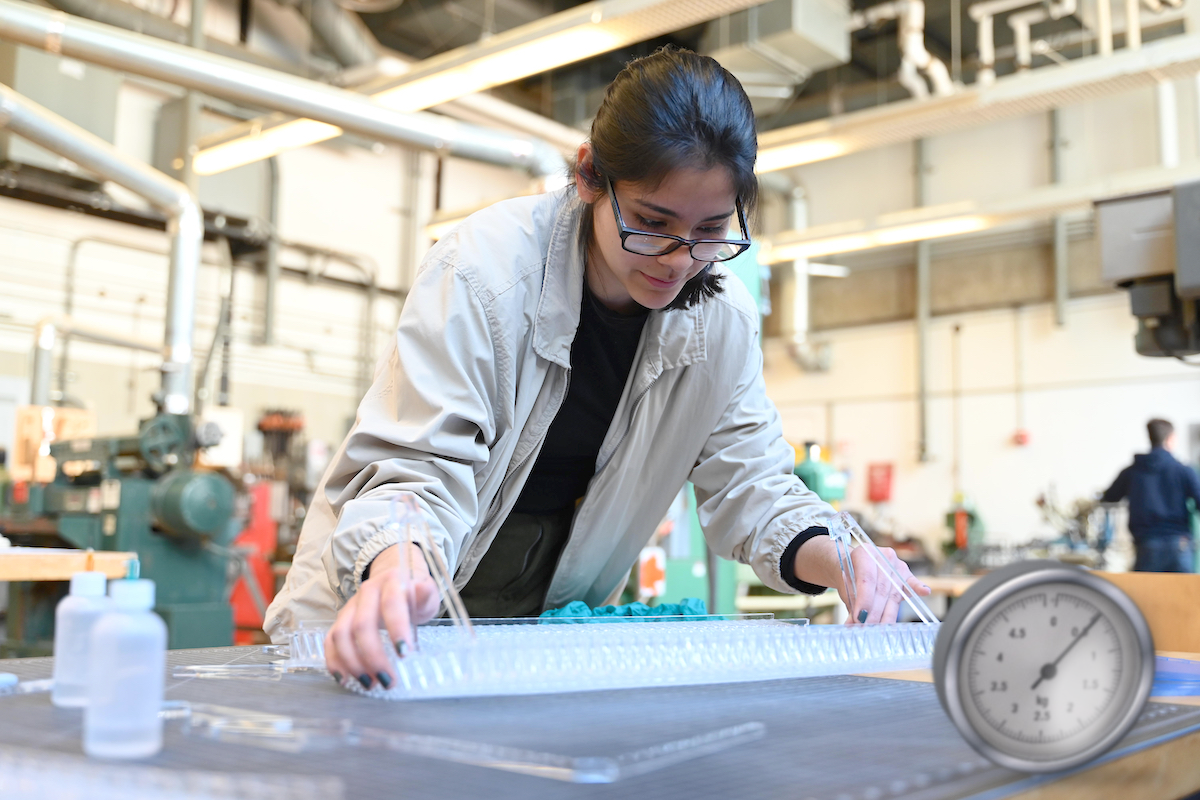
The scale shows 0.5 kg
